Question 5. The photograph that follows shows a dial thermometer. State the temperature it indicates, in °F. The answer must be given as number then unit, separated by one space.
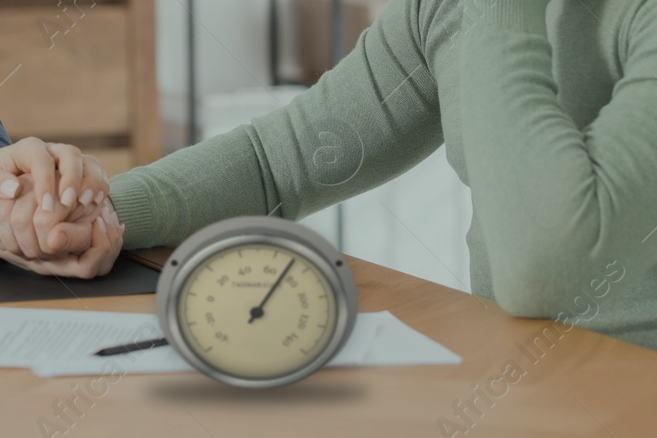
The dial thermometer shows 70 °F
